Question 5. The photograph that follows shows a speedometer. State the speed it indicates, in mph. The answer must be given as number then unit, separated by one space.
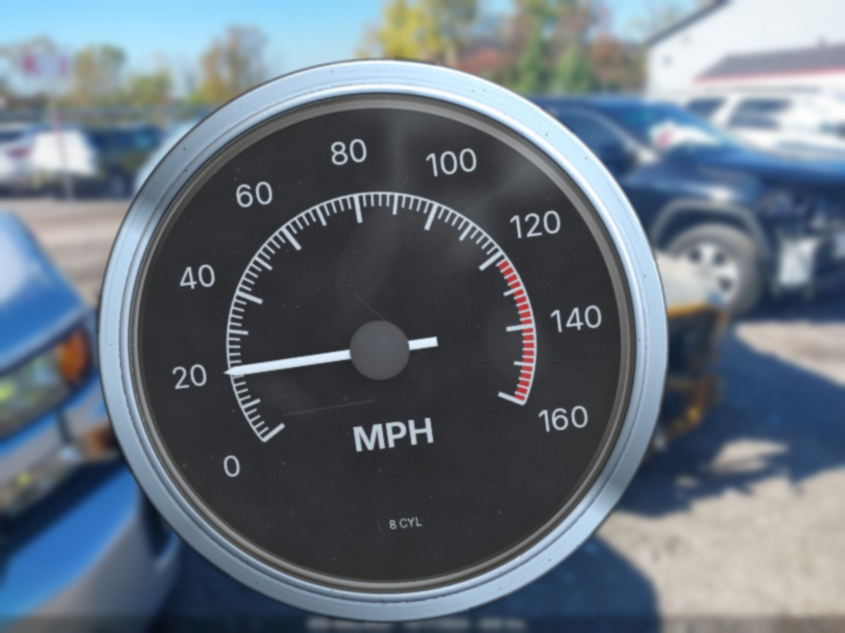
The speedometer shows 20 mph
